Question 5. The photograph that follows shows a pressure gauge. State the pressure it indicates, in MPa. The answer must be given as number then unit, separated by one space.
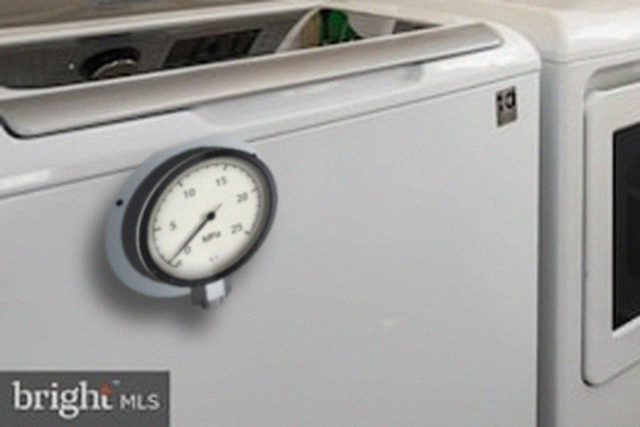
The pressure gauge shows 1 MPa
